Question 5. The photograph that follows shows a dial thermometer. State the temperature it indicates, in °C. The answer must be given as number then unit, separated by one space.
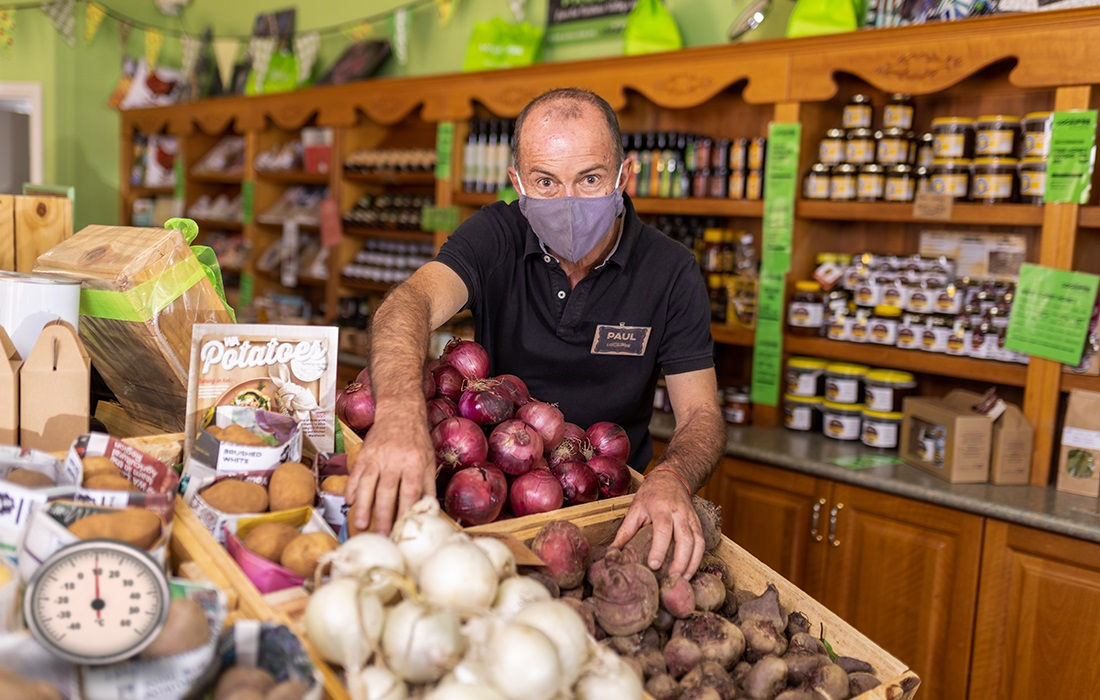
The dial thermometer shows 10 °C
